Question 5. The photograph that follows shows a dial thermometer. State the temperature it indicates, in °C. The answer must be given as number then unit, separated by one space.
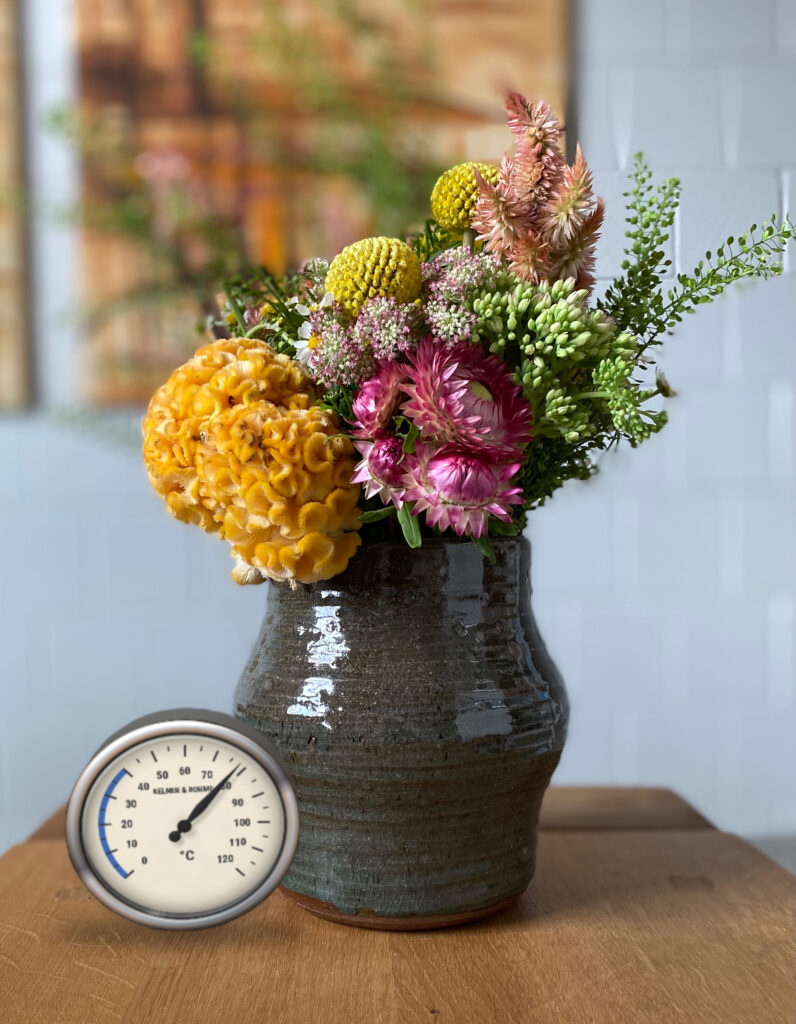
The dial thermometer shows 77.5 °C
